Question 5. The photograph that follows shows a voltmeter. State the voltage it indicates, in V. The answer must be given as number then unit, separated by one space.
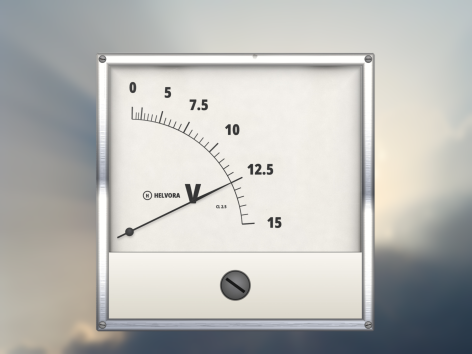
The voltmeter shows 12.5 V
